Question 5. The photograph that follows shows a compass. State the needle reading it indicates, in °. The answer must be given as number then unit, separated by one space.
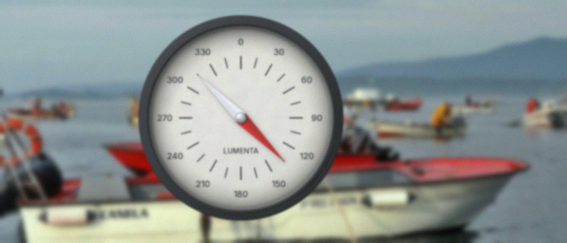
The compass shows 135 °
